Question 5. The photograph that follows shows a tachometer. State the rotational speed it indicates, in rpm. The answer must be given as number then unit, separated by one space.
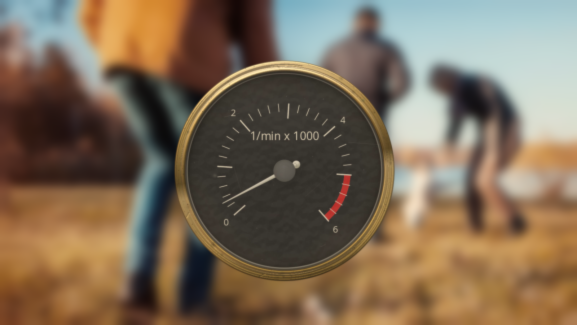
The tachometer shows 300 rpm
